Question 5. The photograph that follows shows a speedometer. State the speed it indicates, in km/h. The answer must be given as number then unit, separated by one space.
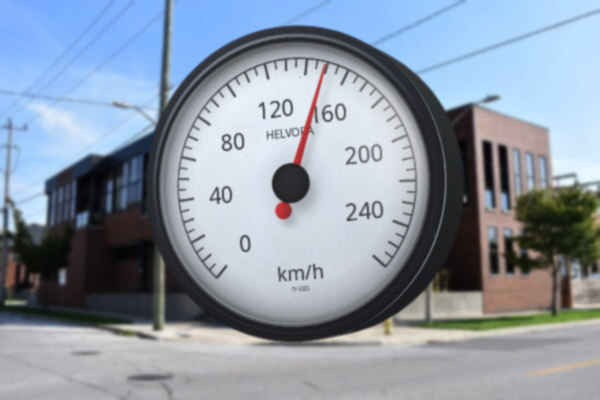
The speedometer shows 150 km/h
